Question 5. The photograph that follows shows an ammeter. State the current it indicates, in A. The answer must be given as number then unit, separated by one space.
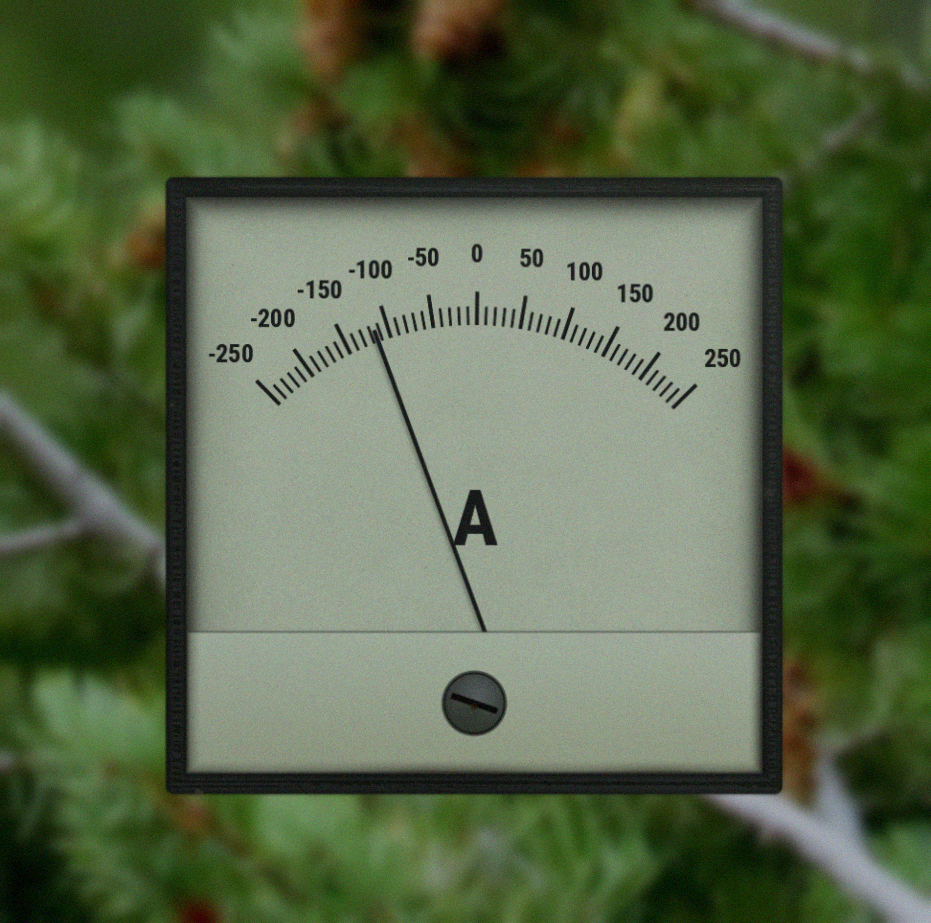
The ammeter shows -115 A
